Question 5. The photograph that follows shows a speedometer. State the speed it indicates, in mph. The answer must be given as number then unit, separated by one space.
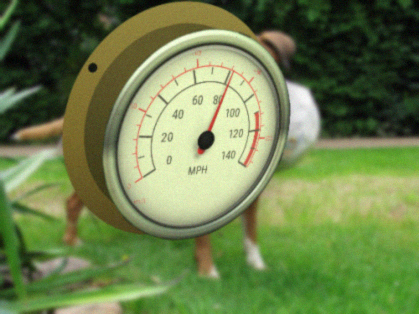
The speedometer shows 80 mph
